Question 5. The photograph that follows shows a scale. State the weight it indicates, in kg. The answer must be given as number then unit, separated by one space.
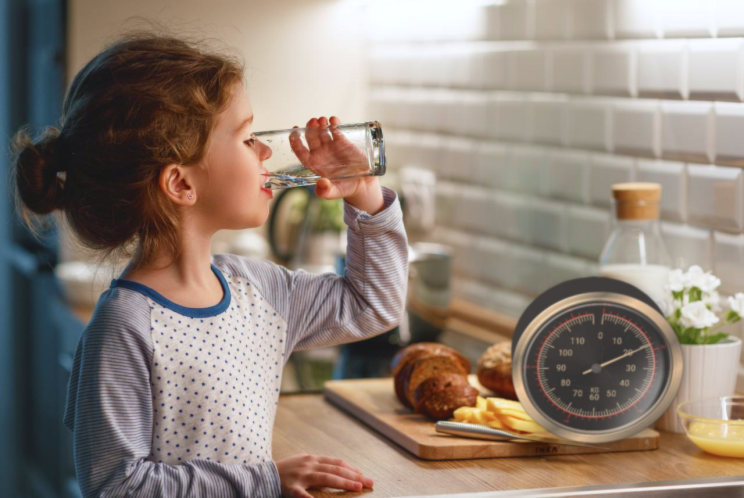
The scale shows 20 kg
